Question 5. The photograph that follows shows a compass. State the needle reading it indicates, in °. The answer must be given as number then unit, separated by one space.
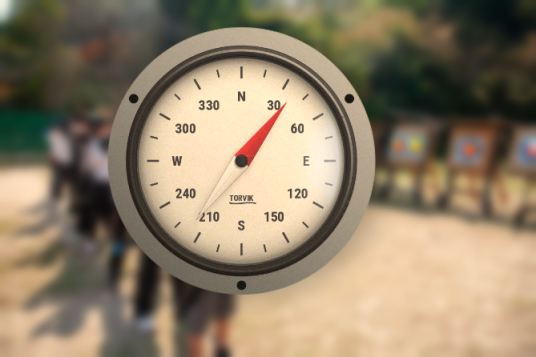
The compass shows 37.5 °
